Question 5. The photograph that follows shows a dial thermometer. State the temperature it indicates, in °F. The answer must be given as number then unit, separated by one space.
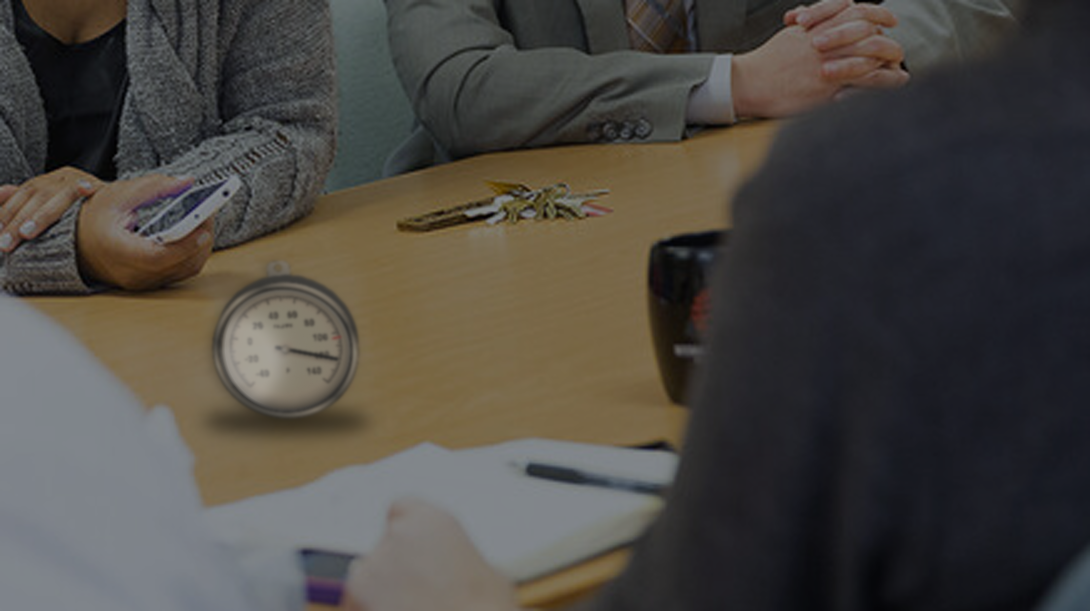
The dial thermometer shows 120 °F
